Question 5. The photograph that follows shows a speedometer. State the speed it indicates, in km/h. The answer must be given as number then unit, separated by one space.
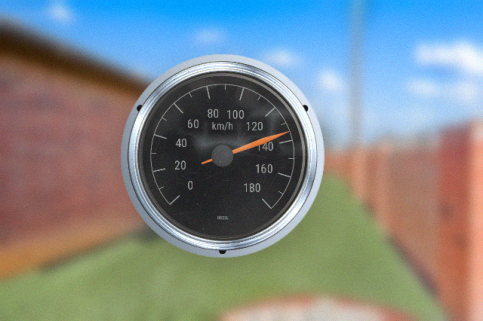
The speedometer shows 135 km/h
